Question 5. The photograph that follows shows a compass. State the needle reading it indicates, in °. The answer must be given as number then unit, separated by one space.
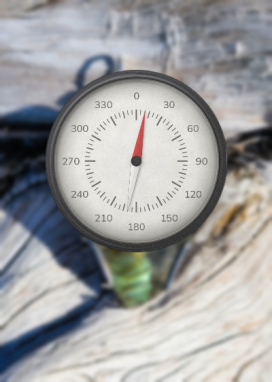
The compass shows 10 °
